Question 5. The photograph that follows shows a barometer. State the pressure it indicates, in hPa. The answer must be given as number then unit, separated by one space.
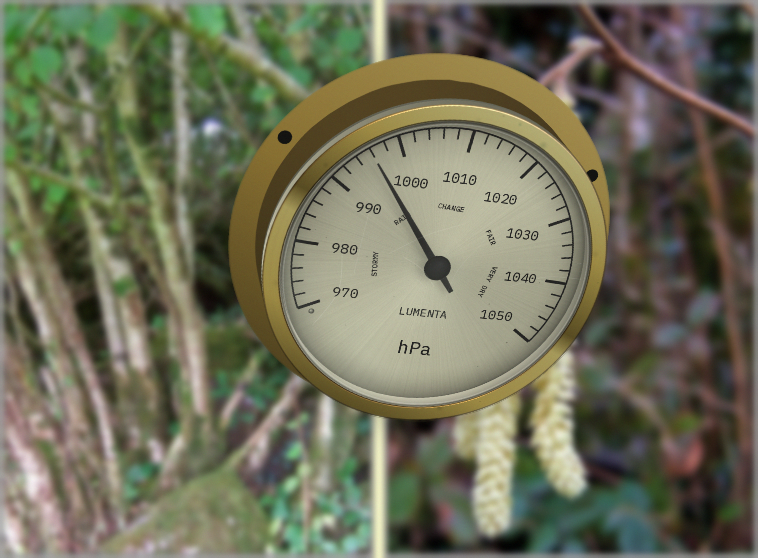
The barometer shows 996 hPa
